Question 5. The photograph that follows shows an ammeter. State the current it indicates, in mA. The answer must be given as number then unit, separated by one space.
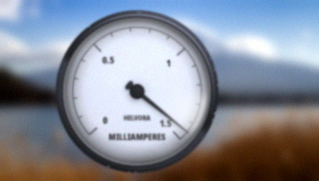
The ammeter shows 1.45 mA
